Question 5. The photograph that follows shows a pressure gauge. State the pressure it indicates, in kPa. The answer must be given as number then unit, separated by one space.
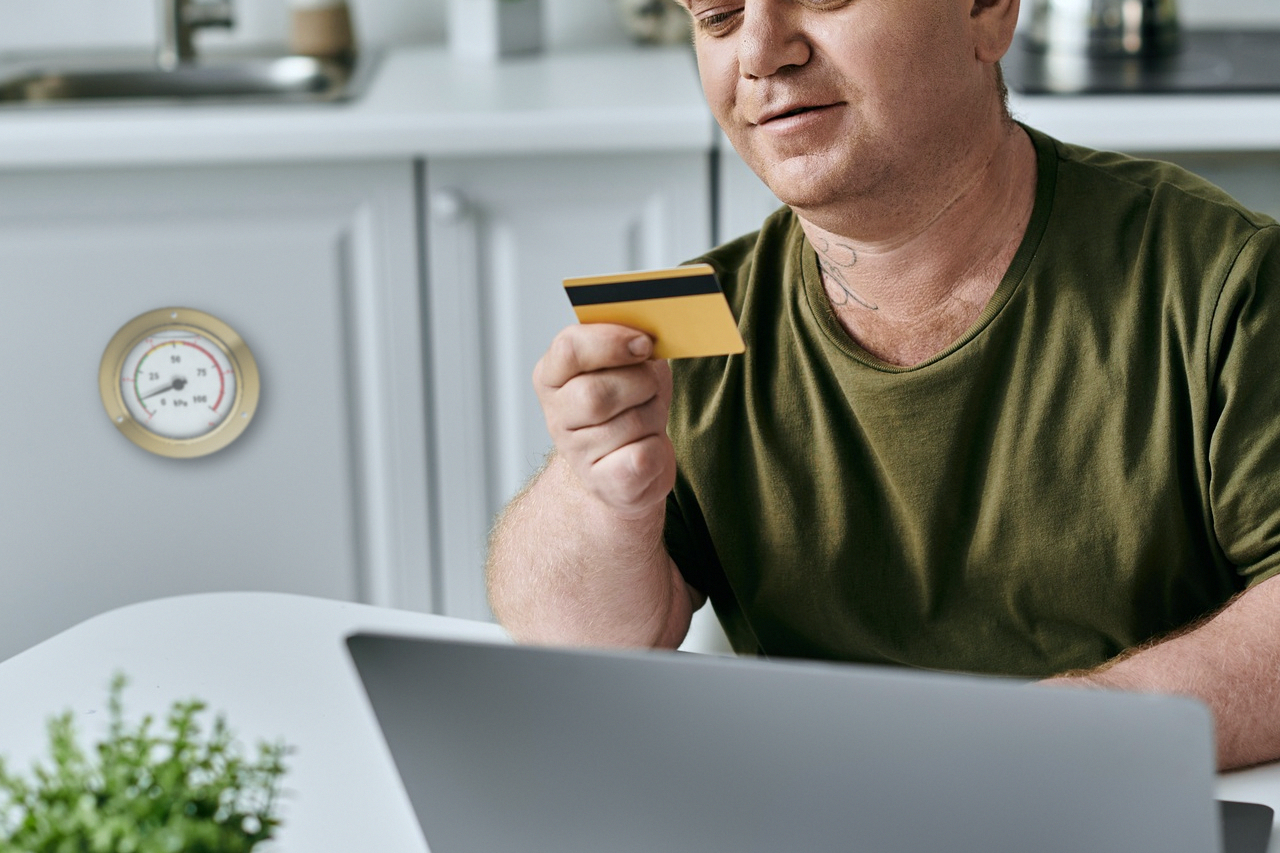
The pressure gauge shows 10 kPa
